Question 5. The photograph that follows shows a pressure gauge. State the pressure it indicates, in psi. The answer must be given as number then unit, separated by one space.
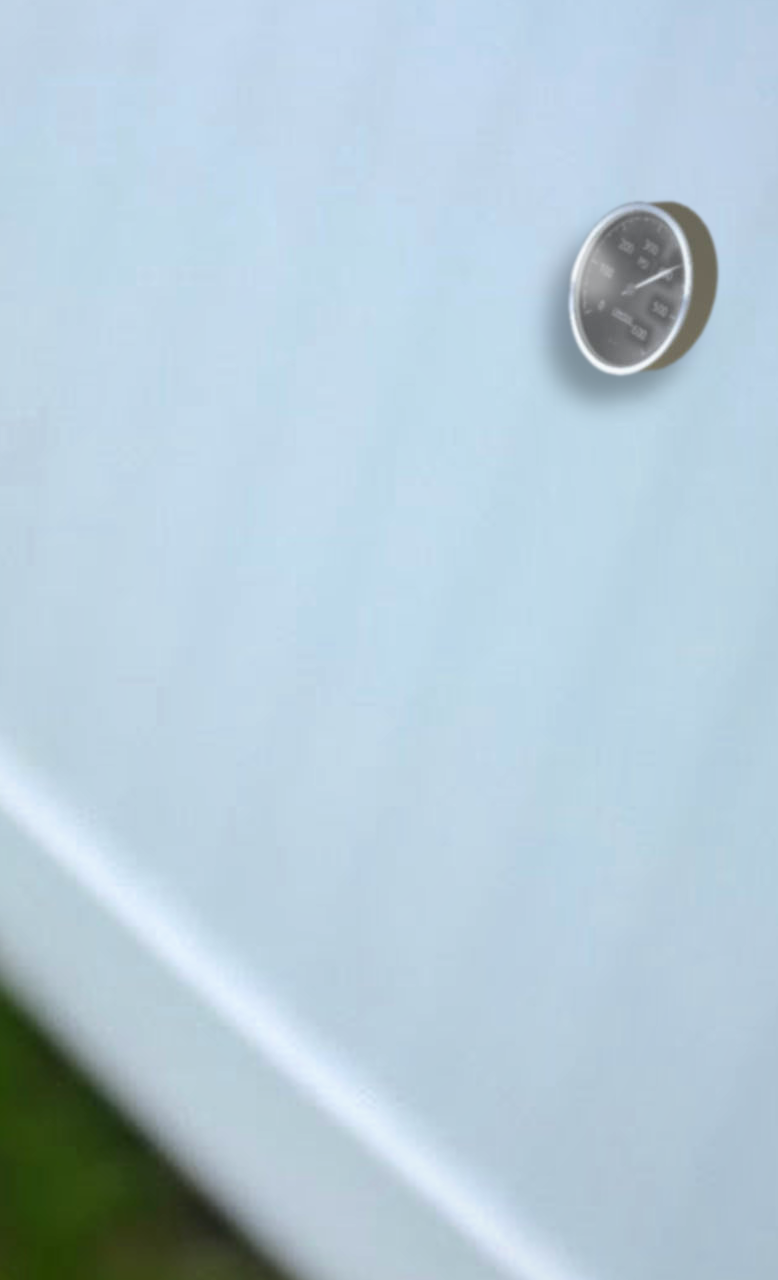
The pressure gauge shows 400 psi
